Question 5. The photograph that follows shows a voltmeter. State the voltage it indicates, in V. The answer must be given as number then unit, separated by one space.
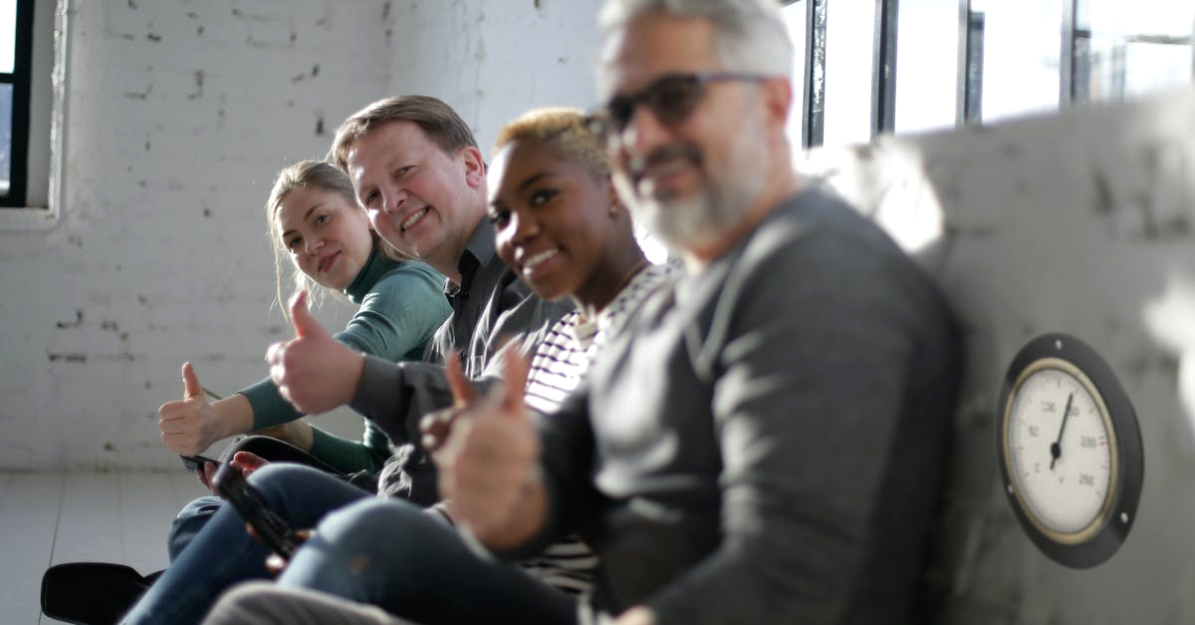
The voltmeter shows 150 V
